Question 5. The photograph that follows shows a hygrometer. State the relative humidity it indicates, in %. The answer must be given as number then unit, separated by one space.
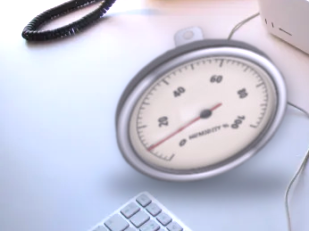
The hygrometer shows 10 %
